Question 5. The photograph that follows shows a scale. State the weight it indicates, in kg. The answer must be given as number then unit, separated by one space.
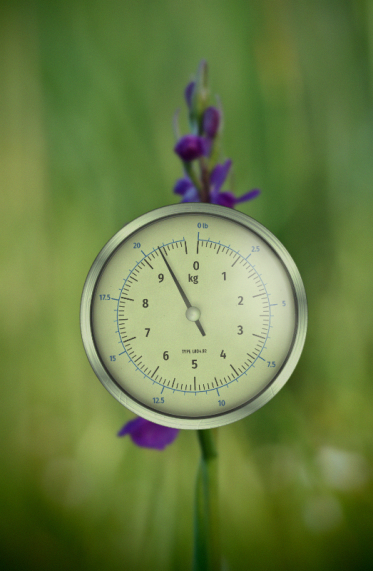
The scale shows 9.4 kg
